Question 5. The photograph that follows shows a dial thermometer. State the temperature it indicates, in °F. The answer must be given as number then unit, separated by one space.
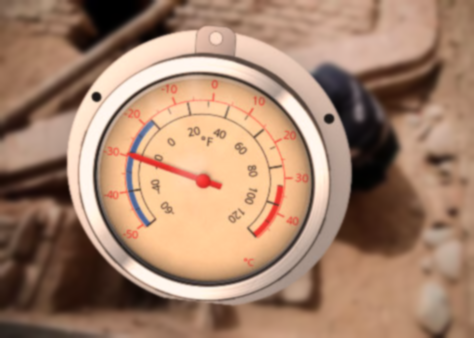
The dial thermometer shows -20 °F
